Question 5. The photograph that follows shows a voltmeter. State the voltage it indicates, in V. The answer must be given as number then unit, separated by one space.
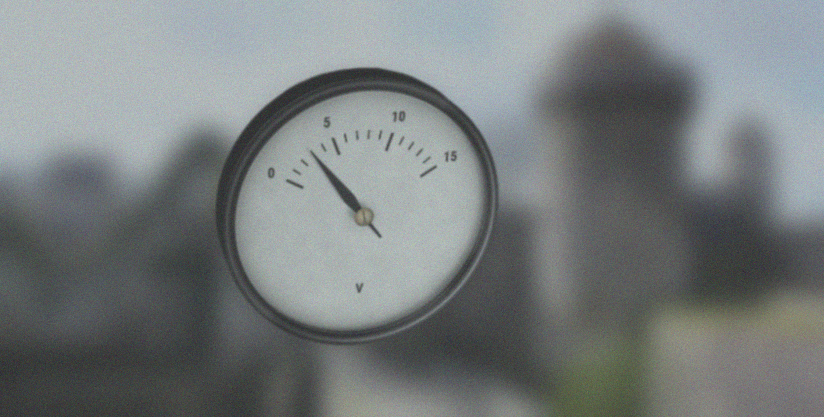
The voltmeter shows 3 V
